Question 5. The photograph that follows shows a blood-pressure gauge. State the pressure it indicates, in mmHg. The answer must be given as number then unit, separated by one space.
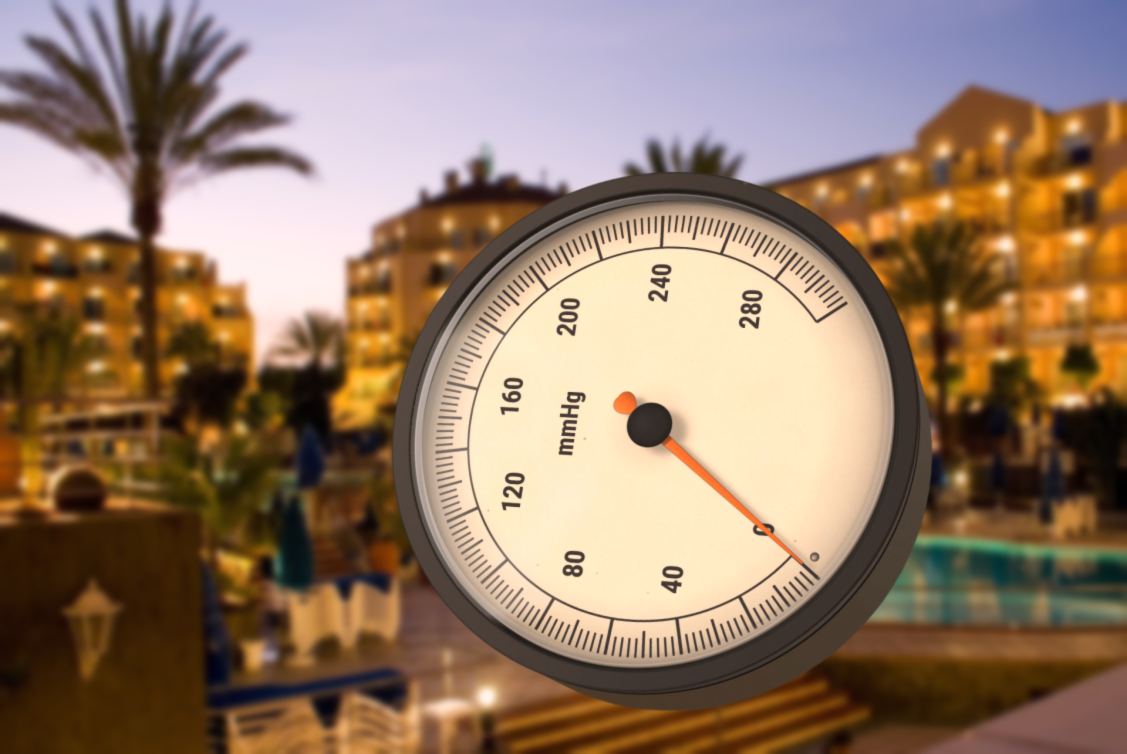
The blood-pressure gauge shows 0 mmHg
